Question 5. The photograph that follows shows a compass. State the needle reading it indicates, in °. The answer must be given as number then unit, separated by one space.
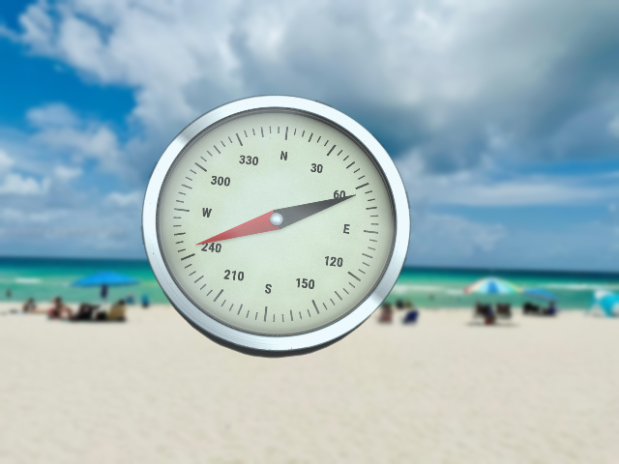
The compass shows 245 °
